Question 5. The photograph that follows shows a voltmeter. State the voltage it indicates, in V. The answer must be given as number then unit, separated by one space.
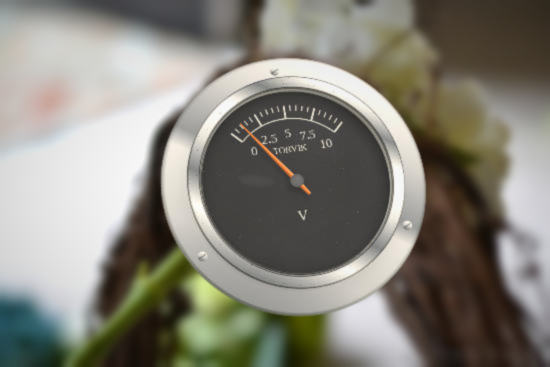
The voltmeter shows 1 V
